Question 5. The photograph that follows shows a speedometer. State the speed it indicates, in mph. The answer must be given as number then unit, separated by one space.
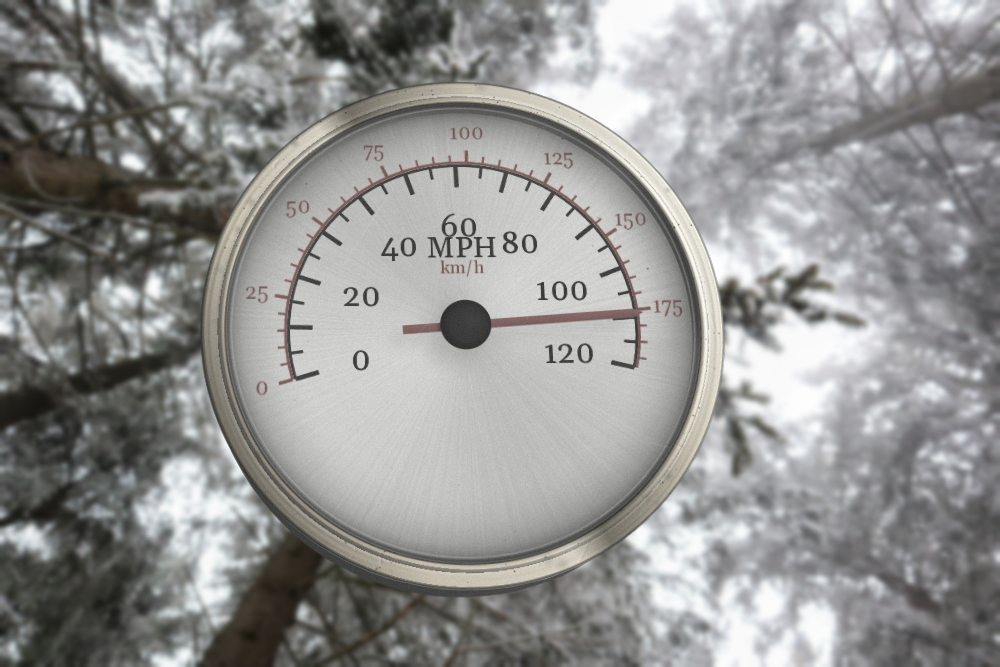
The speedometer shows 110 mph
